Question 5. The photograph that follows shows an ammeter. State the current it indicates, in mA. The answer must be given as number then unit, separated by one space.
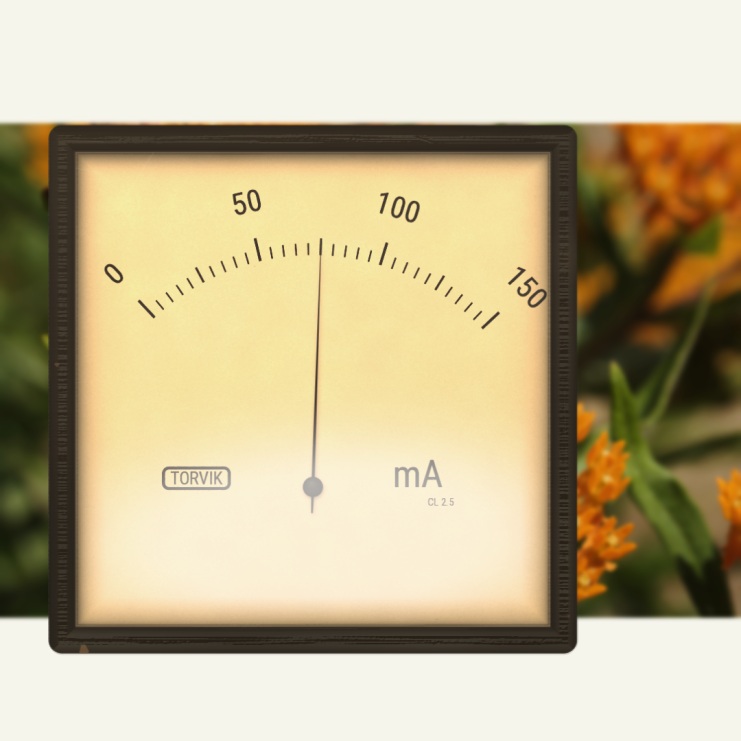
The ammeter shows 75 mA
